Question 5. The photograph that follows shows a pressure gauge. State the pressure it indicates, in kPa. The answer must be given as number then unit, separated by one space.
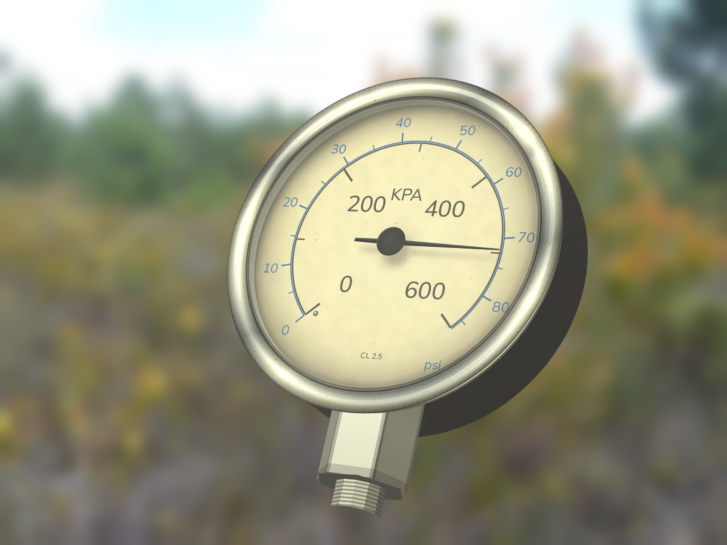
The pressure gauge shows 500 kPa
